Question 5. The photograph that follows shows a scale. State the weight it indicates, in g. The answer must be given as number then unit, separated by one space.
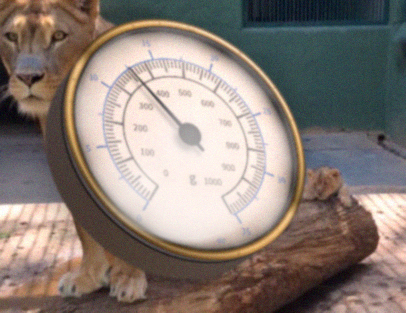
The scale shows 350 g
